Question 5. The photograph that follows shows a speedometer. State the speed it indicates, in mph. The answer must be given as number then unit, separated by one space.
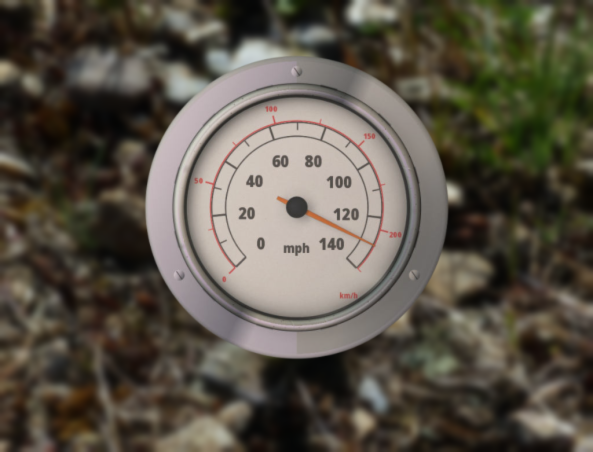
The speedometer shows 130 mph
